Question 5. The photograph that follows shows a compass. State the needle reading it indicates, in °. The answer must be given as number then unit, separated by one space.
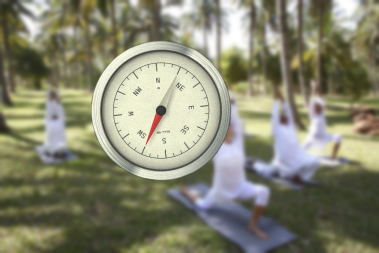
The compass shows 210 °
